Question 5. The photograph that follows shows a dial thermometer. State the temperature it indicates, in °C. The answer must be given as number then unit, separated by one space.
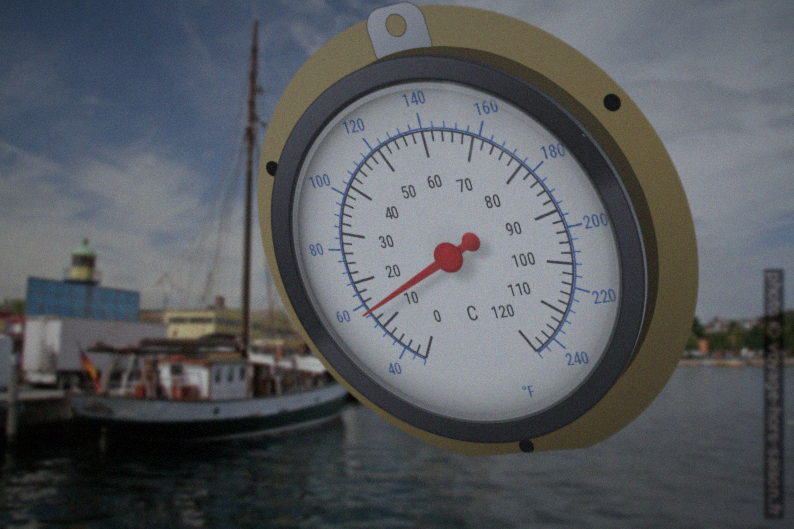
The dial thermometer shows 14 °C
